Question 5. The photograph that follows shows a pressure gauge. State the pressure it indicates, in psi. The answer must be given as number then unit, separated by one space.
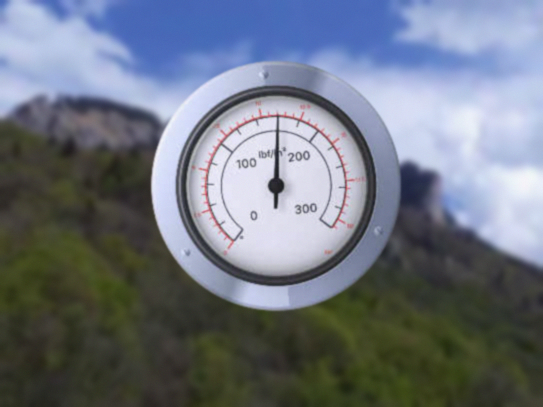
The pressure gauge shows 160 psi
